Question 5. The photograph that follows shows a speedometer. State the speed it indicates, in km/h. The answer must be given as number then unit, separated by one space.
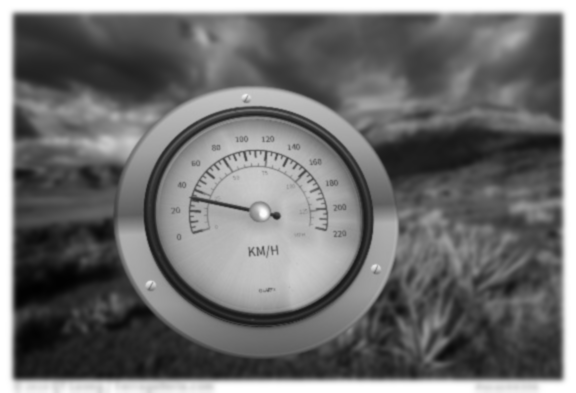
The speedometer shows 30 km/h
